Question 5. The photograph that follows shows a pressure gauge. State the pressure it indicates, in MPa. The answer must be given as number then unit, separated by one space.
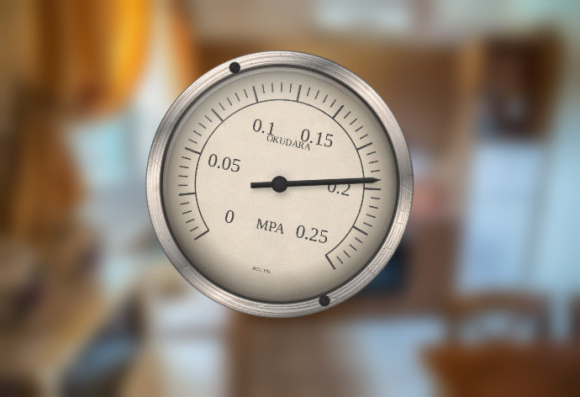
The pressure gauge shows 0.195 MPa
